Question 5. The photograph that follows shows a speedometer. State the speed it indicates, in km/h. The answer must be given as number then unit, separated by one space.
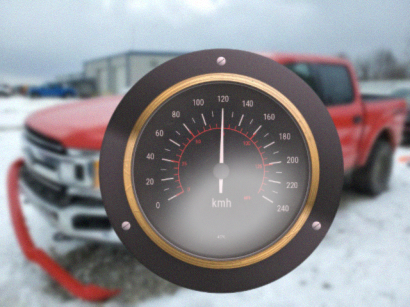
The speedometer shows 120 km/h
